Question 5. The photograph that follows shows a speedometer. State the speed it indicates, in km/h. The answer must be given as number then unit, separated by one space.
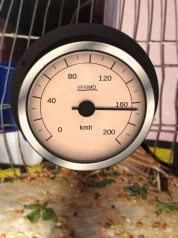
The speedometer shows 165 km/h
